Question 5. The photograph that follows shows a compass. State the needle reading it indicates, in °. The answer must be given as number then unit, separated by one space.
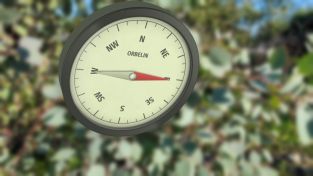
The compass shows 90 °
